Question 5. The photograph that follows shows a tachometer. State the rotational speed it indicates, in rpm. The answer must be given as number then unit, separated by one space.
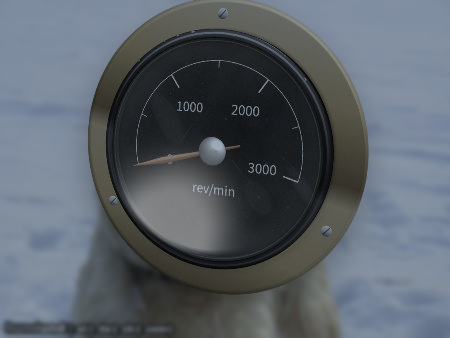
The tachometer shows 0 rpm
